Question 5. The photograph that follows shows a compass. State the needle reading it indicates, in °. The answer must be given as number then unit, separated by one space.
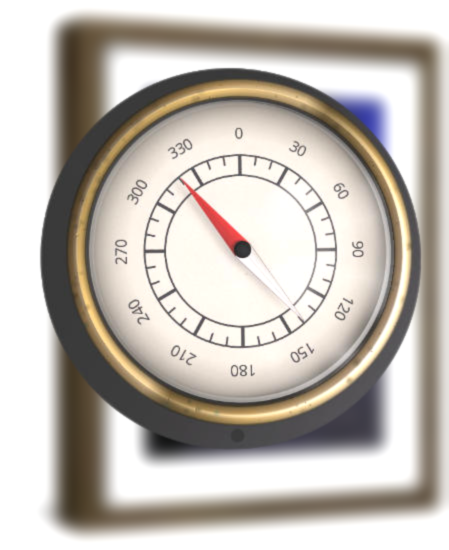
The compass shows 320 °
